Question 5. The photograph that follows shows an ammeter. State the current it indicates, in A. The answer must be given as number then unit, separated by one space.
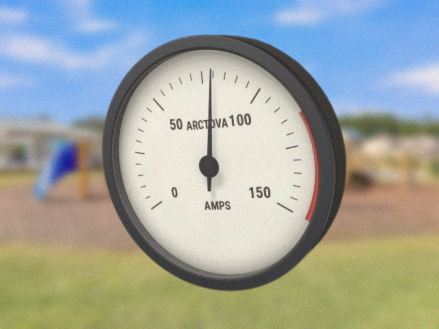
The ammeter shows 80 A
